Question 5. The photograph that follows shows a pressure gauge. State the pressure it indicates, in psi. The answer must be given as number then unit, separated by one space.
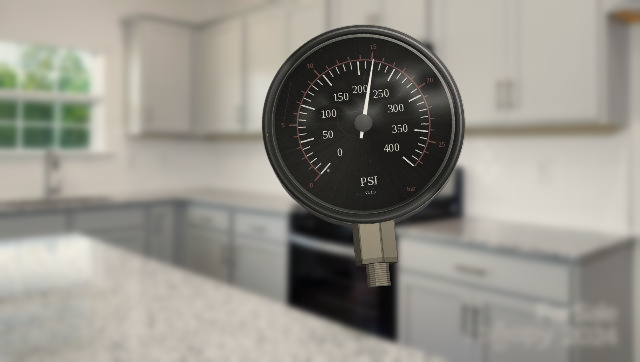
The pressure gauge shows 220 psi
